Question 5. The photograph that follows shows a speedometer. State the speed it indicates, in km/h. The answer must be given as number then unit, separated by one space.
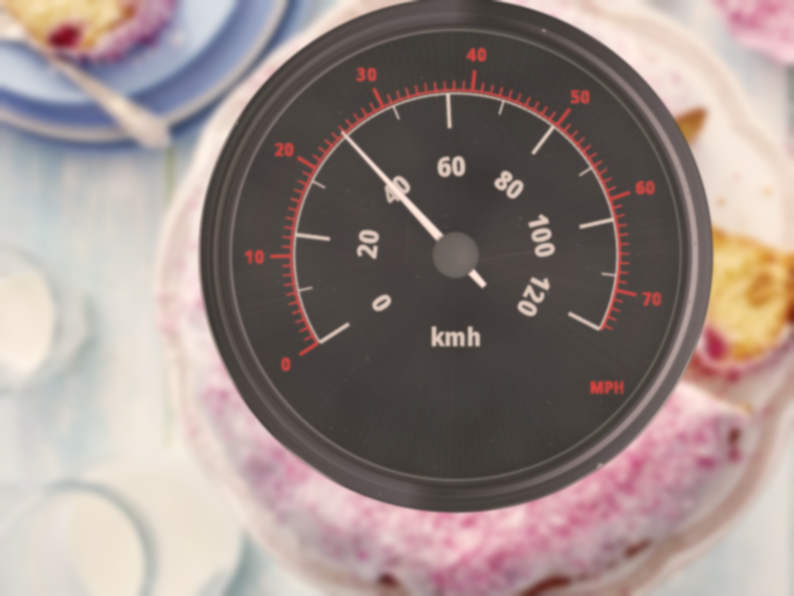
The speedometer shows 40 km/h
